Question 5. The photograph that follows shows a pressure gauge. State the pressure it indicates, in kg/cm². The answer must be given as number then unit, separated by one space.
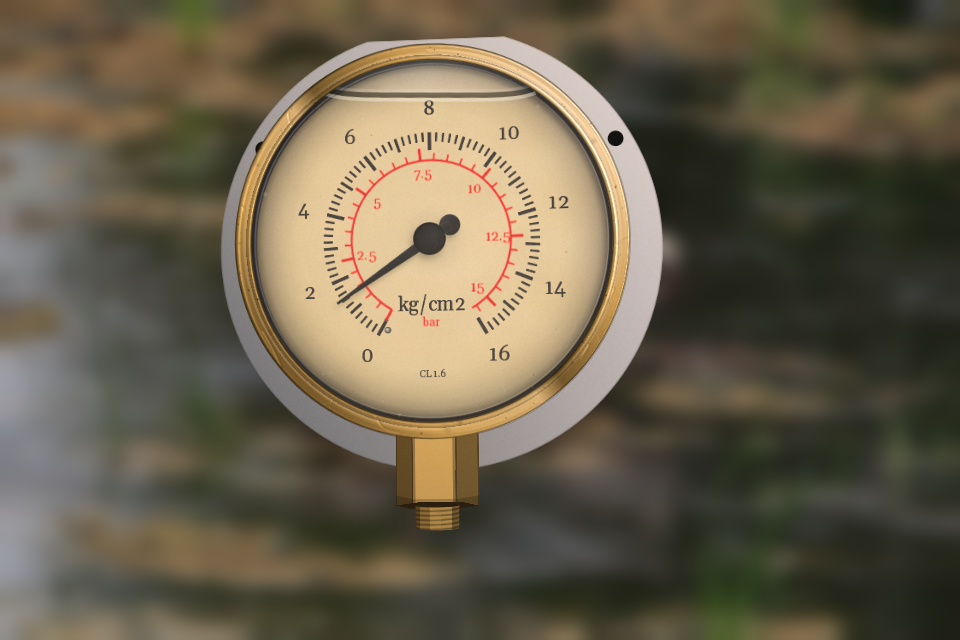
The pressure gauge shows 1.4 kg/cm²
